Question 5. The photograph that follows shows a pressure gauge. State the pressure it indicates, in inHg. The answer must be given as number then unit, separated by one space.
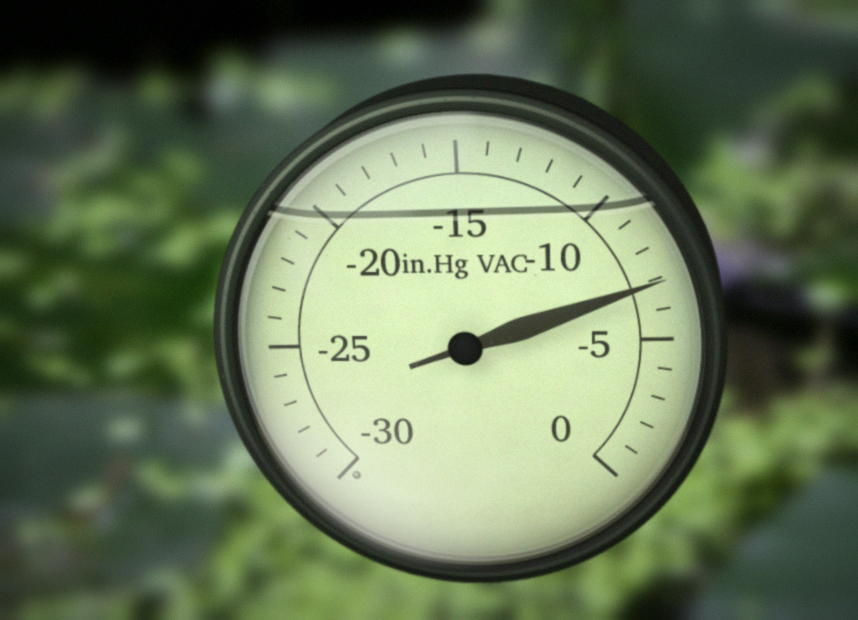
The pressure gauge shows -7 inHg
